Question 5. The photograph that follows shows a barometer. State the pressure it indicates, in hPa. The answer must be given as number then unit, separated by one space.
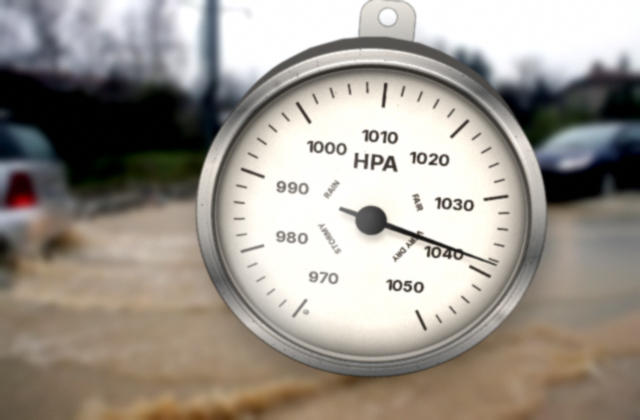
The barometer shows 1038 hPa
